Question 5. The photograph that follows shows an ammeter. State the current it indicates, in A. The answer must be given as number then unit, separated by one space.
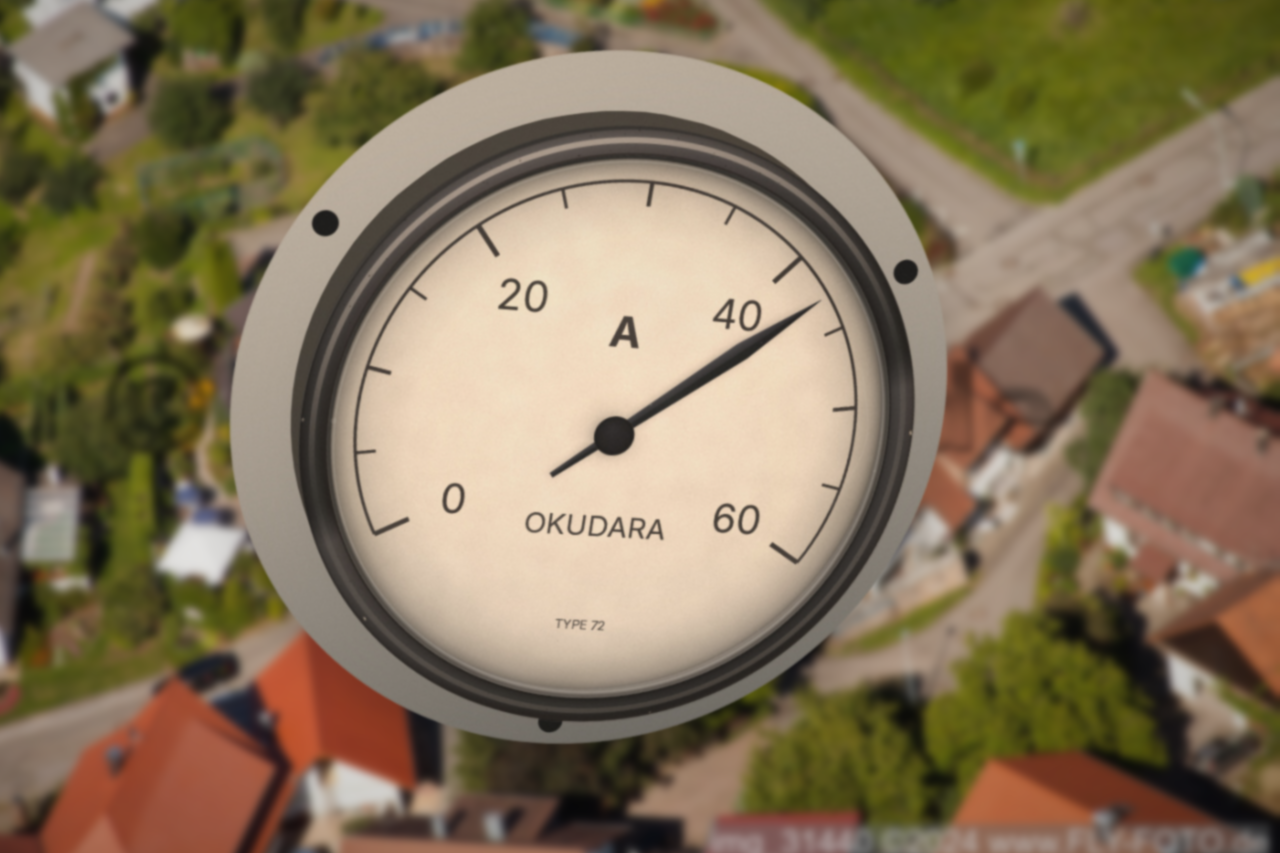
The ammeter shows 42.5 A
